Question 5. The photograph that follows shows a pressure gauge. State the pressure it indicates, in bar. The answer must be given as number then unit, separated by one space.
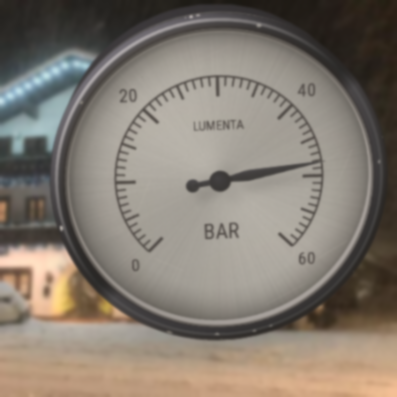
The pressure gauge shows 48 bar
